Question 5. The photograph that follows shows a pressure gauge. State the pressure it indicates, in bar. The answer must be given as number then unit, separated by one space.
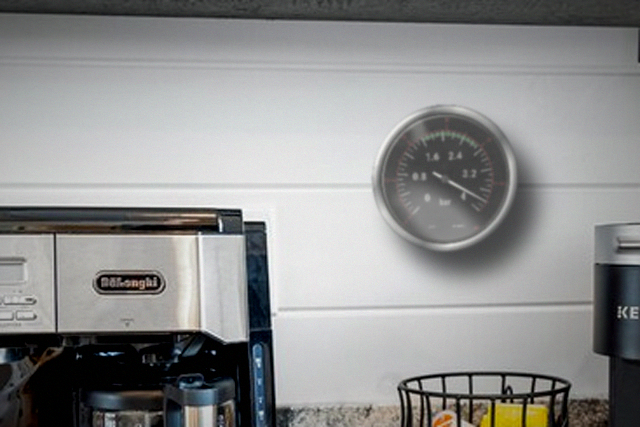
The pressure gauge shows 3.8 bar
